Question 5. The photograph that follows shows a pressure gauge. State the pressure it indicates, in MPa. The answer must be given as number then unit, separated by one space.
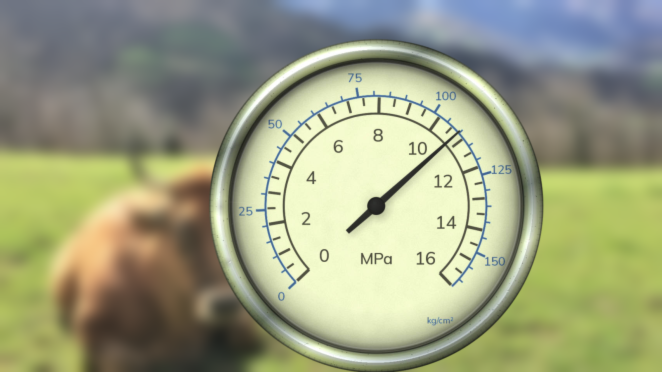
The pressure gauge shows 10.75 MPa
